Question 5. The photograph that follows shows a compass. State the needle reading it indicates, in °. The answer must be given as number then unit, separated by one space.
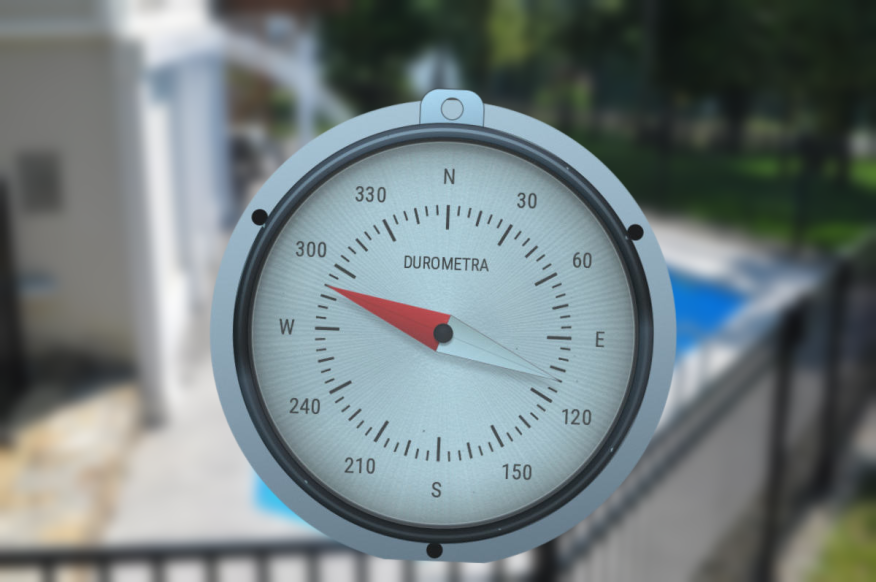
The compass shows 290 °
